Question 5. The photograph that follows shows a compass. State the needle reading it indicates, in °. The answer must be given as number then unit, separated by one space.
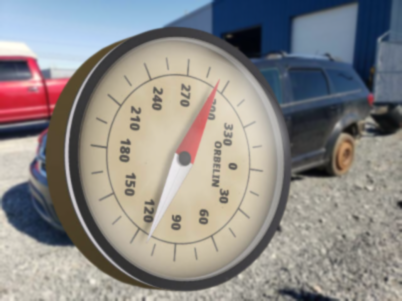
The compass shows 292.5 °
